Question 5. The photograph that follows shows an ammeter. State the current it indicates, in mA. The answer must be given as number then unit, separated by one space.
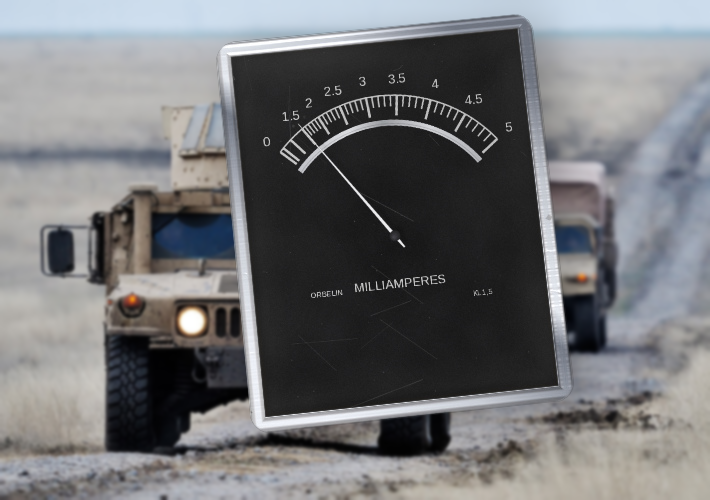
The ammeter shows 1.5 mA
